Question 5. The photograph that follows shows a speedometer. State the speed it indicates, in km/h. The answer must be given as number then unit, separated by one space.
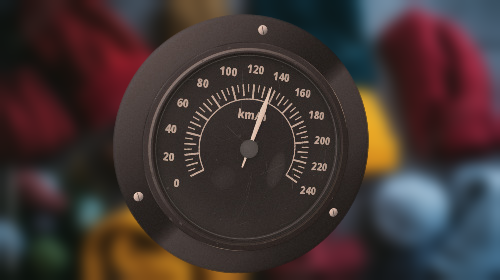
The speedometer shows 135 km/h
